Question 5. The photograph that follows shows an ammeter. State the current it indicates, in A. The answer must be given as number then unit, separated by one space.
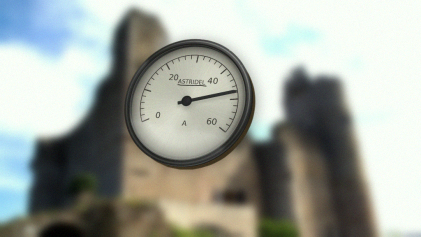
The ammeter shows 48 A
